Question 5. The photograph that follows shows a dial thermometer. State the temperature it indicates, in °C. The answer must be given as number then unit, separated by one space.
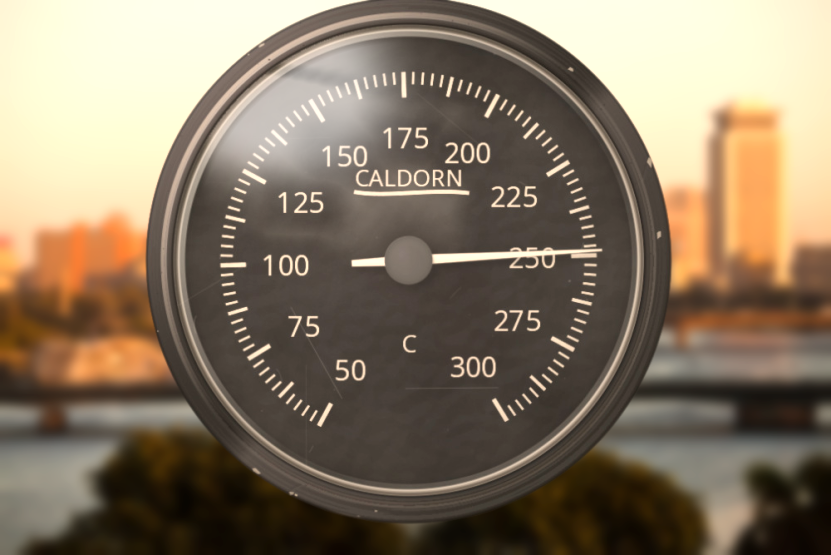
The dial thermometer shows 248.75 °C
